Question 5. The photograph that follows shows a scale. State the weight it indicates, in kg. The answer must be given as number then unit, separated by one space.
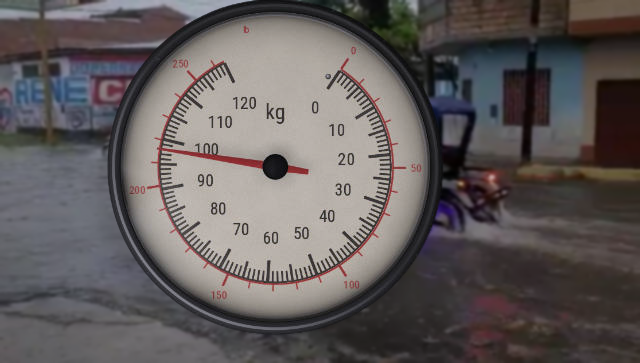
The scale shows 98 kg
